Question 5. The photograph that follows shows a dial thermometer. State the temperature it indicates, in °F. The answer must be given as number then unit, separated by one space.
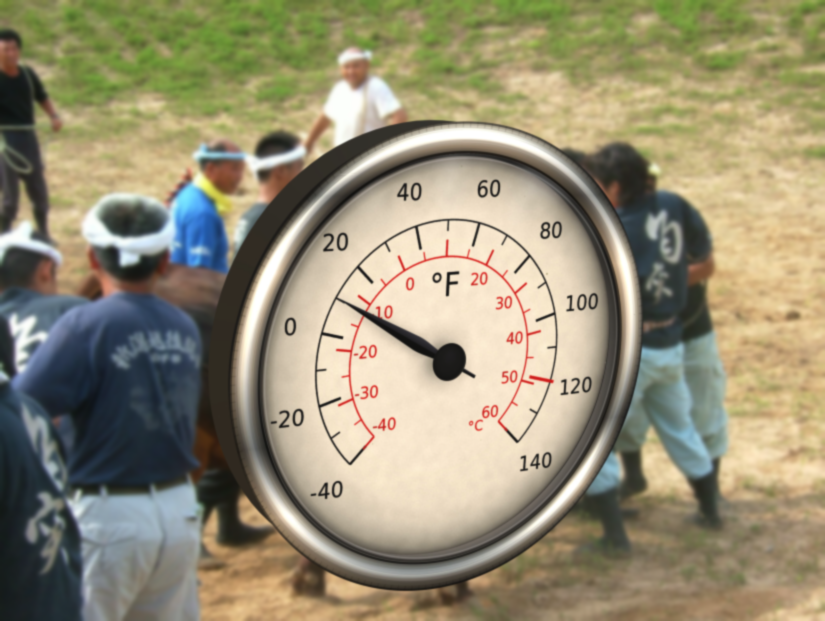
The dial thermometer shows 10 °F
